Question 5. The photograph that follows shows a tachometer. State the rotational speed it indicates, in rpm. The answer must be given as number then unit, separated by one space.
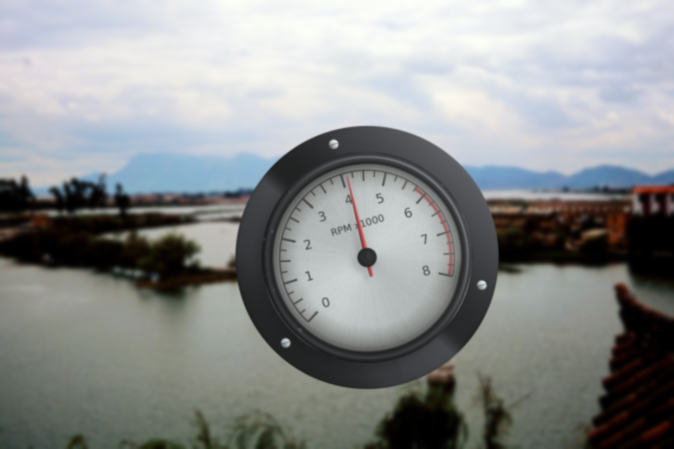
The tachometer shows 4125 rpm
